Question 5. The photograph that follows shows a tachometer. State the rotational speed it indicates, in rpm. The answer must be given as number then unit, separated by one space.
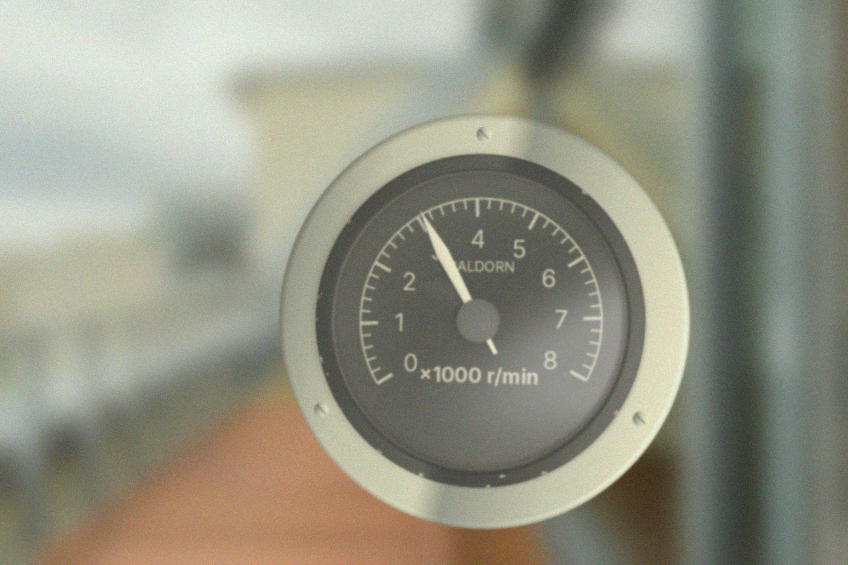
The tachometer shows 3100 rpm
